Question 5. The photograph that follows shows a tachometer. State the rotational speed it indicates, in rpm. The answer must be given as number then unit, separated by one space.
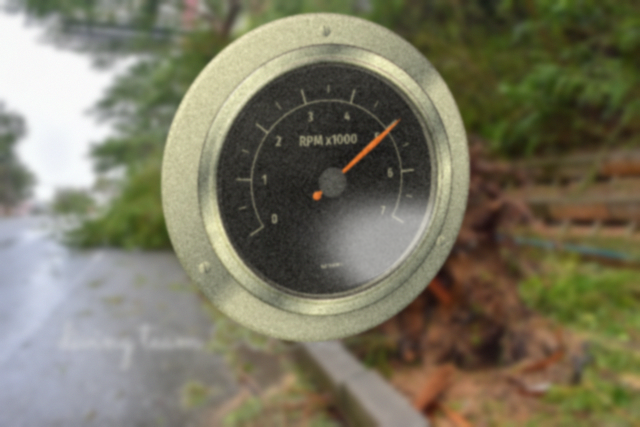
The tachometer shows 5000 rpm
